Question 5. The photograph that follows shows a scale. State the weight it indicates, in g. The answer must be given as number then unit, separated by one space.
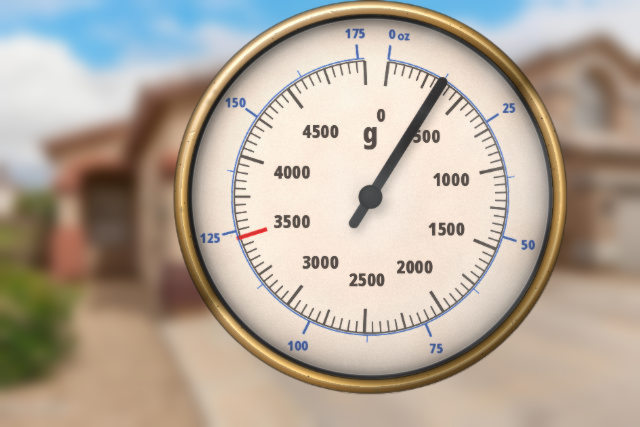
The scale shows 350 g
